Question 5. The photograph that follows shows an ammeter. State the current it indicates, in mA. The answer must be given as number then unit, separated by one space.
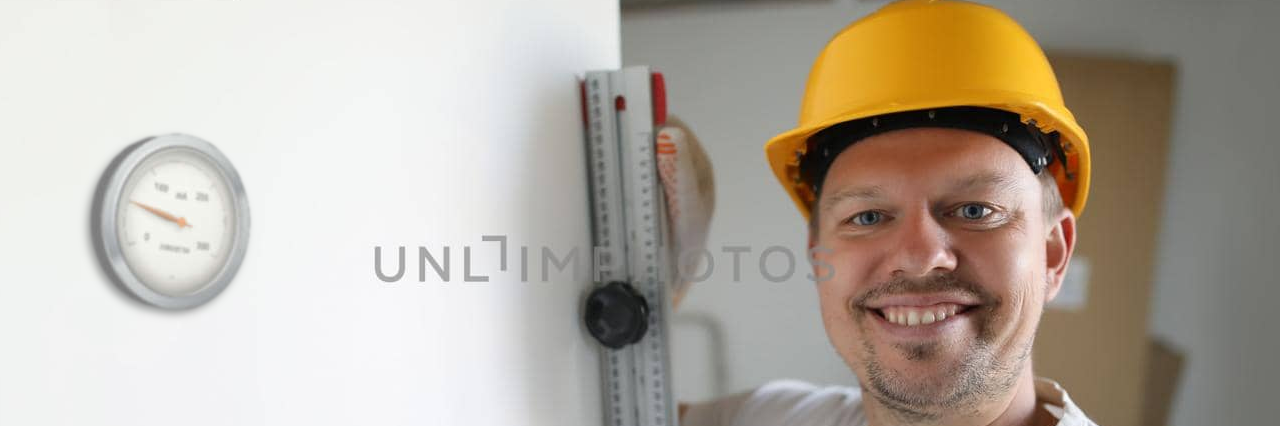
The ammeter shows 50 mA
